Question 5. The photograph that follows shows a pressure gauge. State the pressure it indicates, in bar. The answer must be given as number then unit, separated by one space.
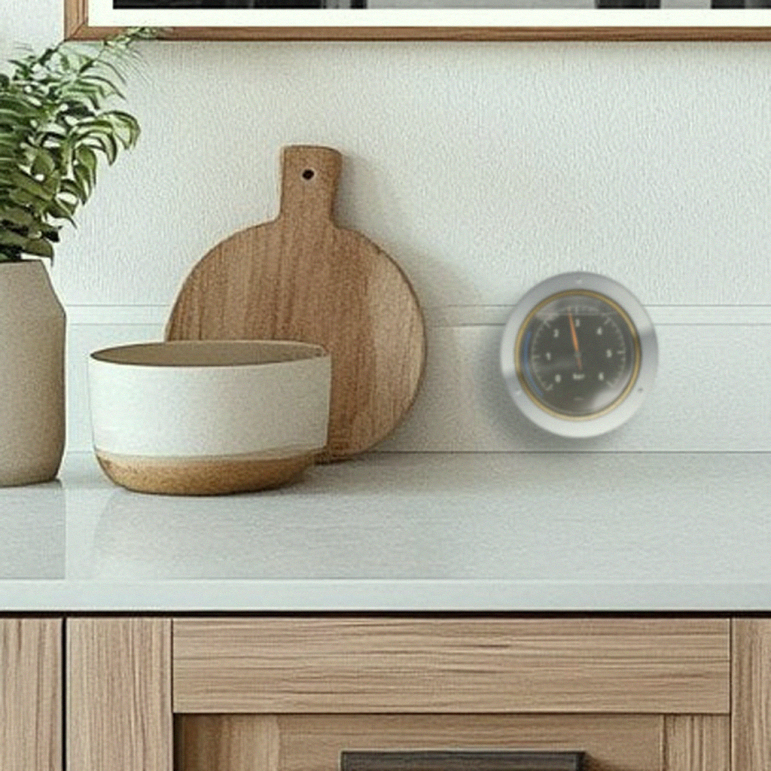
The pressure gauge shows 2.8 bar
